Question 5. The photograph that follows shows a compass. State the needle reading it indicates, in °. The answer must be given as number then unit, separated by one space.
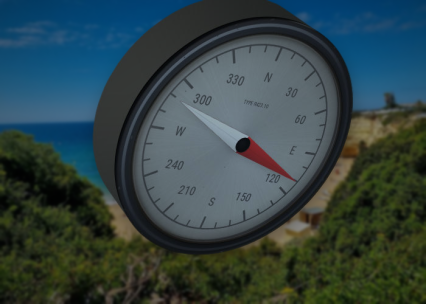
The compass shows 110 °
